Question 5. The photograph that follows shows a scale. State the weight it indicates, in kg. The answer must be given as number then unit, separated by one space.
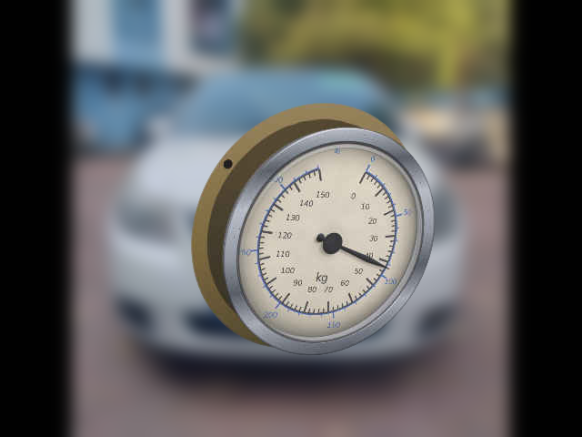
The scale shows 42 kg
